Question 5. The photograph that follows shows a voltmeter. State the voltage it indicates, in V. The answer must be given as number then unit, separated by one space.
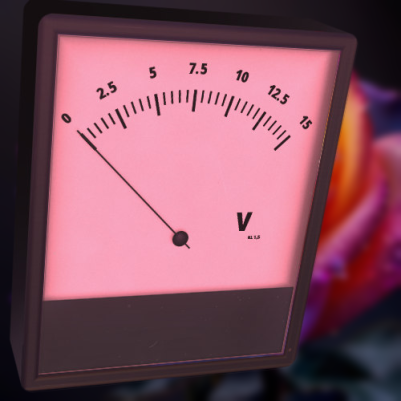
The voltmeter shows 0 V
